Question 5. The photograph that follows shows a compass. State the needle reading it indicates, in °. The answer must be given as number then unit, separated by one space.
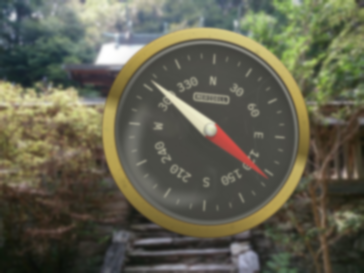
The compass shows 125 °
